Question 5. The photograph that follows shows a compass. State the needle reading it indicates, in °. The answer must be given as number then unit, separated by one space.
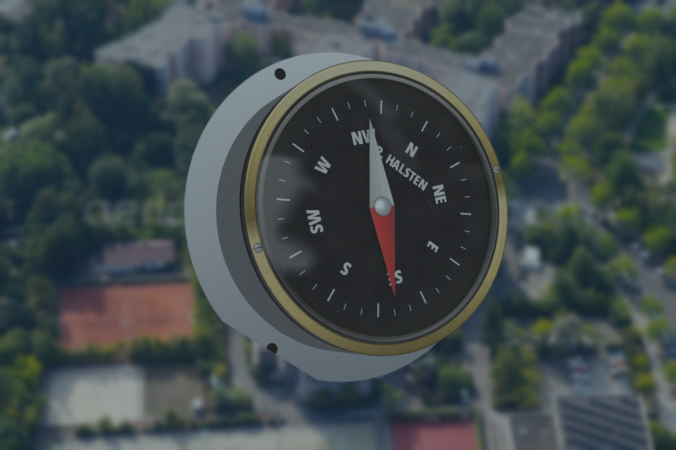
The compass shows 140 °
